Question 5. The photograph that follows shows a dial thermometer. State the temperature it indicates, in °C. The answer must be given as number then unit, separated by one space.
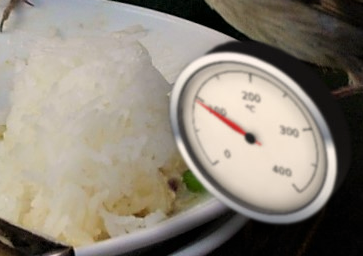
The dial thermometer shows 100 °C
